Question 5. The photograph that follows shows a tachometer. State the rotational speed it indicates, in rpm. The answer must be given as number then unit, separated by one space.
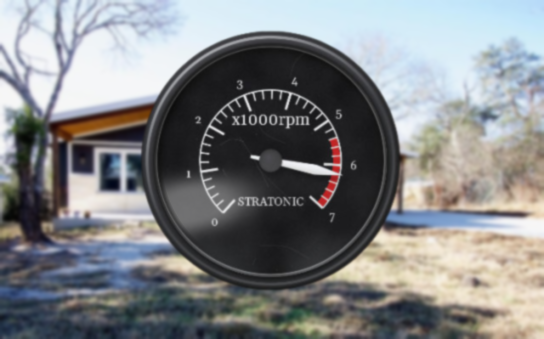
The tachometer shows 6200 rpm
